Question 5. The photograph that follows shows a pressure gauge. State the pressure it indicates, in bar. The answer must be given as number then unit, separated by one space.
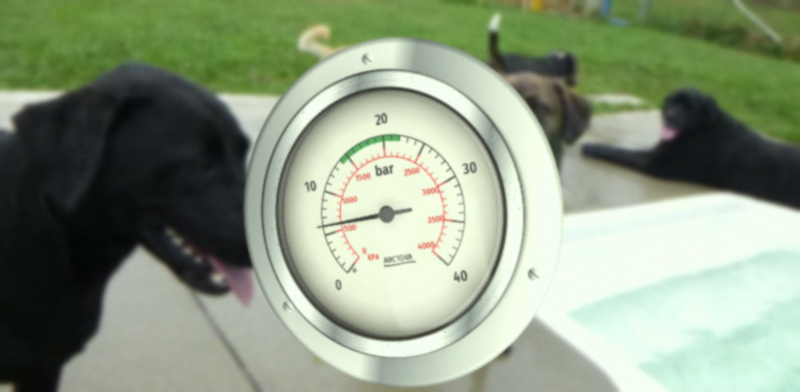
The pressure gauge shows 6 bar
